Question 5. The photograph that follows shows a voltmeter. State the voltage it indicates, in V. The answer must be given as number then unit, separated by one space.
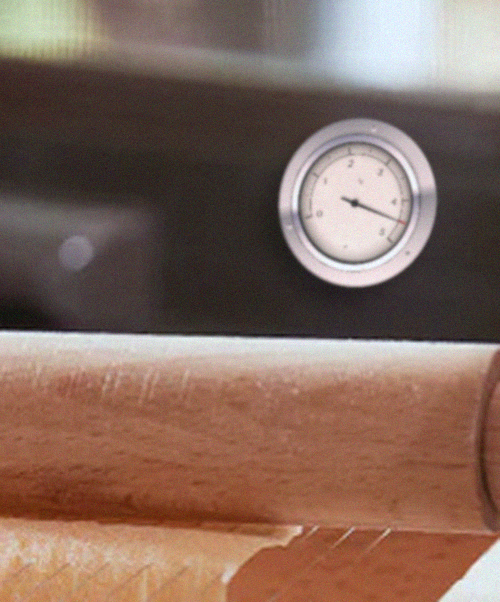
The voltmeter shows 4.5 V
